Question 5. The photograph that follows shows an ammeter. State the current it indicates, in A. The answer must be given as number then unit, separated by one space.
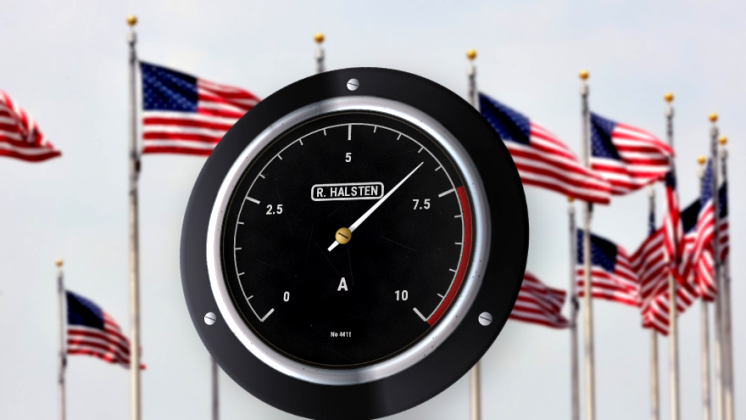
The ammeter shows 6.75 A
